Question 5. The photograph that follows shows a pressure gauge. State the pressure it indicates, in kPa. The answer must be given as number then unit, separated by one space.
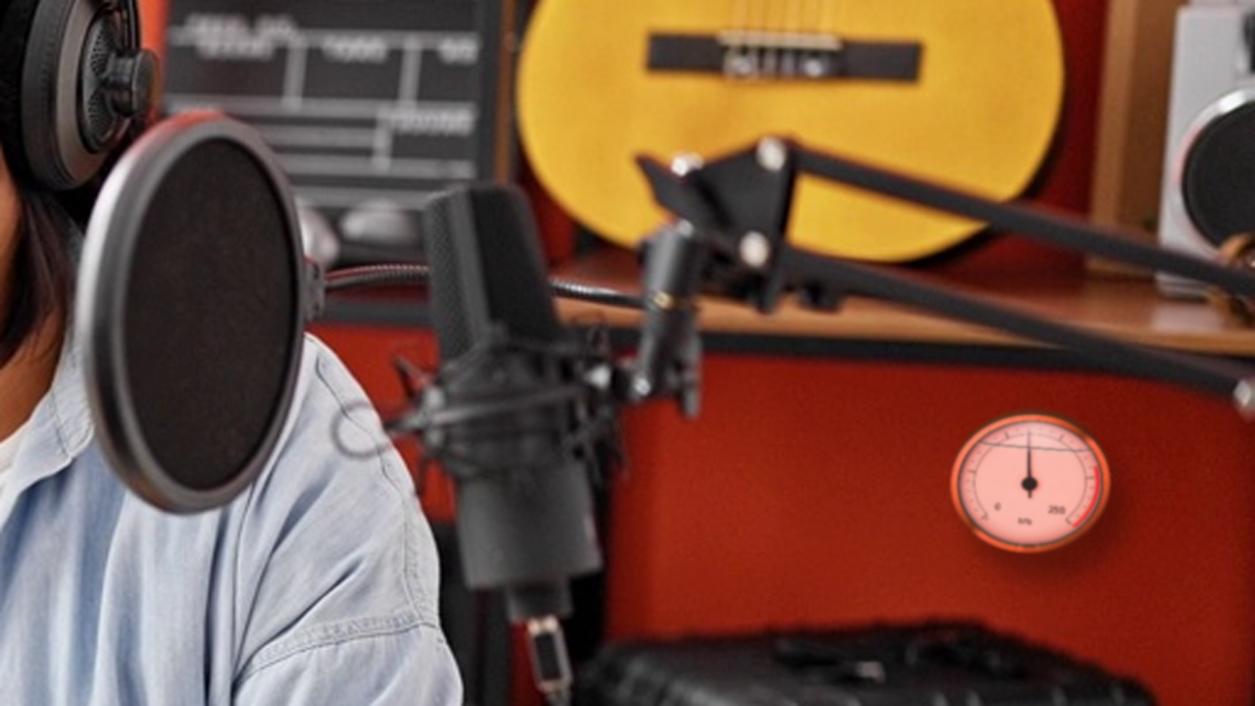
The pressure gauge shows 120 kPa
